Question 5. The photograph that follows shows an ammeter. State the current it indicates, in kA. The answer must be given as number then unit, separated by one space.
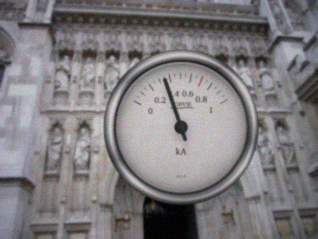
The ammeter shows 0.35 kA
